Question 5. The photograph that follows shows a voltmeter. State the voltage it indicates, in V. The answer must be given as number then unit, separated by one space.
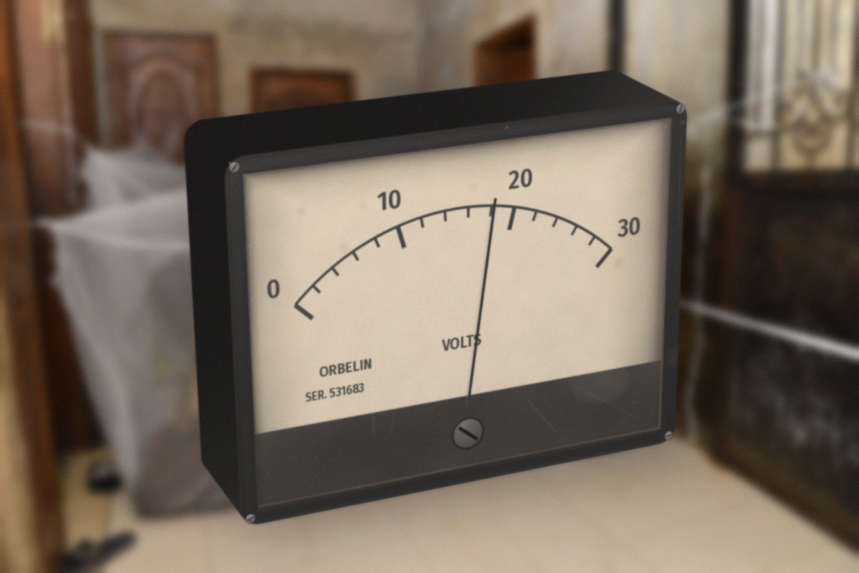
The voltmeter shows 18 V
